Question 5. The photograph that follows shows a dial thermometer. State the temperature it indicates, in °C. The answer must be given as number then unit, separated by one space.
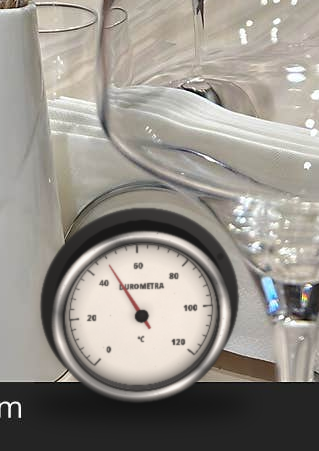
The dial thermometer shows 48 °C
